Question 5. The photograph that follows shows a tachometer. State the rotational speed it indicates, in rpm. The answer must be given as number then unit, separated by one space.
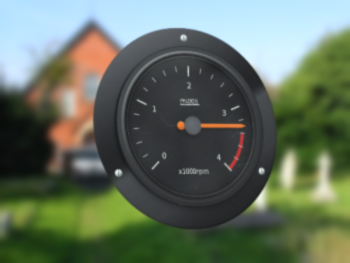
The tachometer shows 3300 rpm
